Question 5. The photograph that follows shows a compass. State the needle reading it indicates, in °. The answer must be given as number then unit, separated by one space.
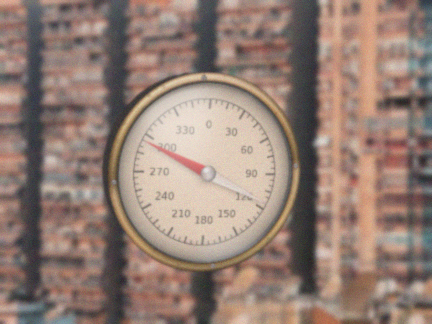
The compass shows 295 °
